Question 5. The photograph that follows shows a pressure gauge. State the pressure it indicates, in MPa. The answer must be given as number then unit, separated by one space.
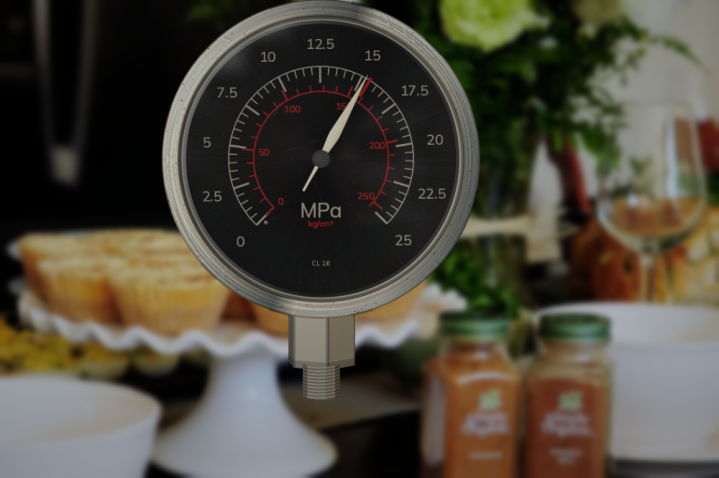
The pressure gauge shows 15.25 MPa
